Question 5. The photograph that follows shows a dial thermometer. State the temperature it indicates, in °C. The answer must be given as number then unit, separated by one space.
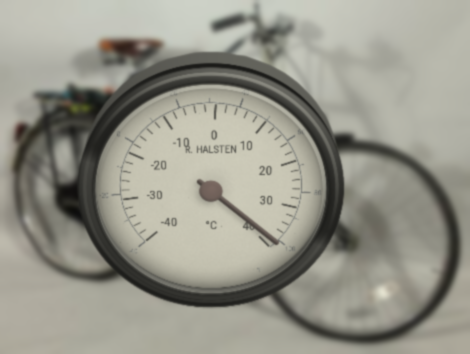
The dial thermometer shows 38 °C
